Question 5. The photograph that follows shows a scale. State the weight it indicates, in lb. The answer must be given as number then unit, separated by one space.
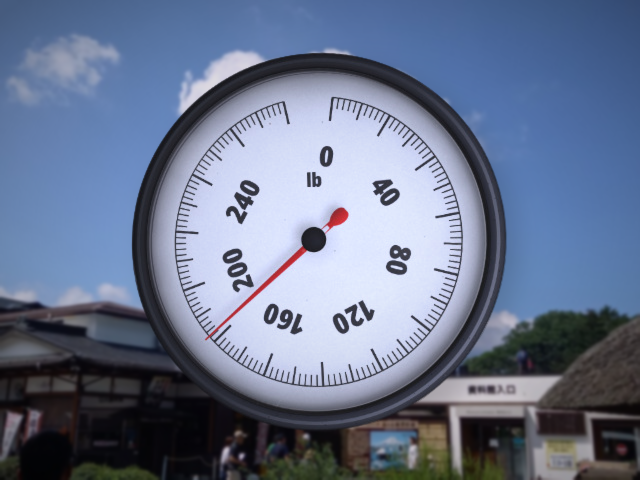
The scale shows 182 lb
